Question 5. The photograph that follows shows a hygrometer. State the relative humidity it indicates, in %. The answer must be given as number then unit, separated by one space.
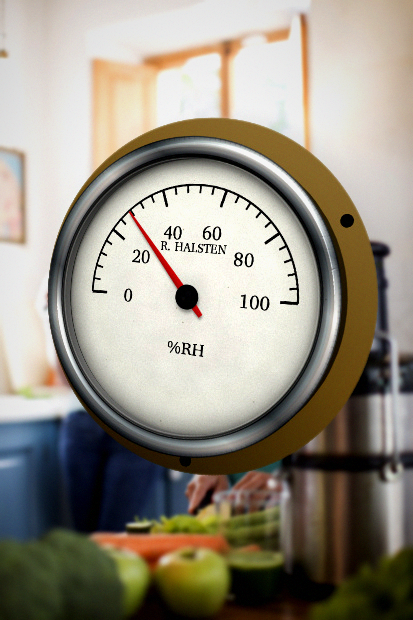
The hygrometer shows 28 %
